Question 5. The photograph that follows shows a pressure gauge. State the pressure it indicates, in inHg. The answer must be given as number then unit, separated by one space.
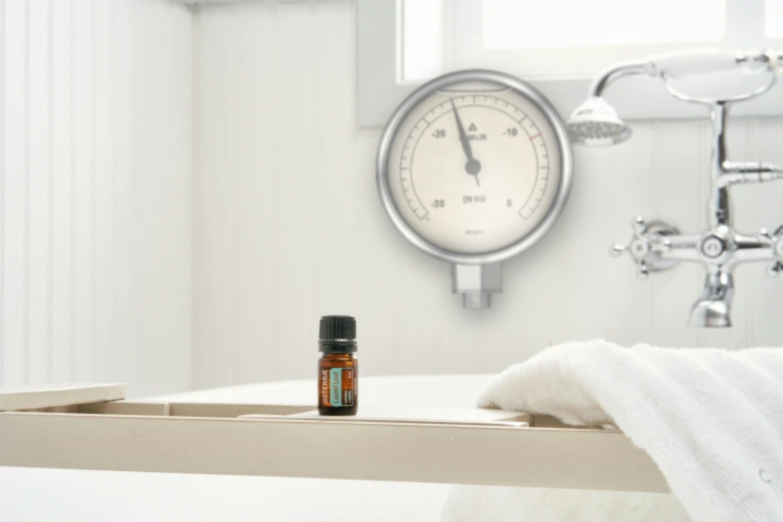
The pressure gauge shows -17 inHg
